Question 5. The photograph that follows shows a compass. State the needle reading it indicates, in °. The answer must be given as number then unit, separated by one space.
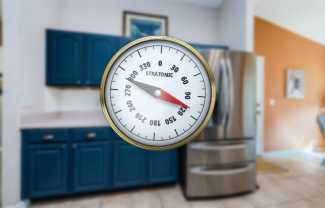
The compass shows 110 °
